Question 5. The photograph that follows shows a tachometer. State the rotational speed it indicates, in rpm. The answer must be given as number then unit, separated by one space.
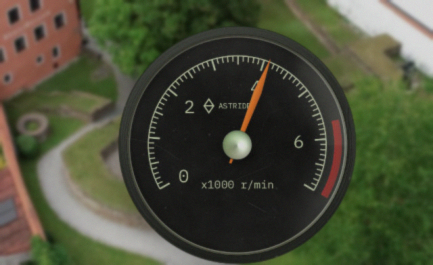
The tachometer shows 4100 rpm
